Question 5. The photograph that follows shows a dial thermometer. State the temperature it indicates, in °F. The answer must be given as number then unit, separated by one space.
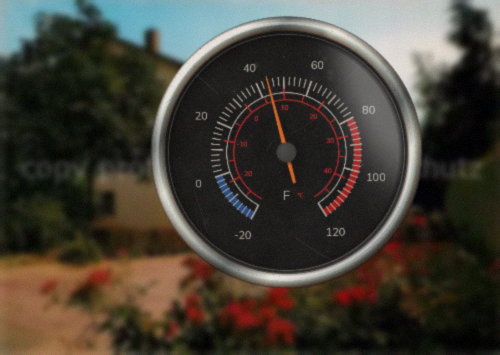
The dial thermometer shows 44 °F
